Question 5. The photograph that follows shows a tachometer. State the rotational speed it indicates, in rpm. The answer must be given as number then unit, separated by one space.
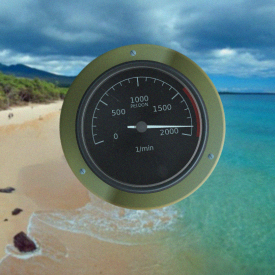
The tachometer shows 1900 rpm
